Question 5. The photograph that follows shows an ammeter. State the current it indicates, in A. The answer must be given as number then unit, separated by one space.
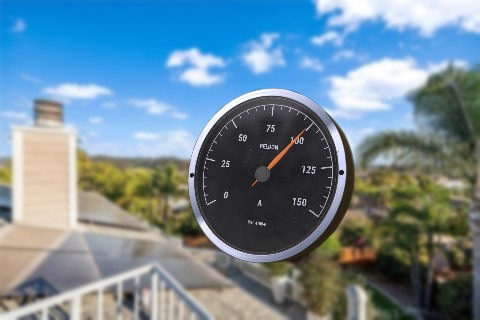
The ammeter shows 100 A
